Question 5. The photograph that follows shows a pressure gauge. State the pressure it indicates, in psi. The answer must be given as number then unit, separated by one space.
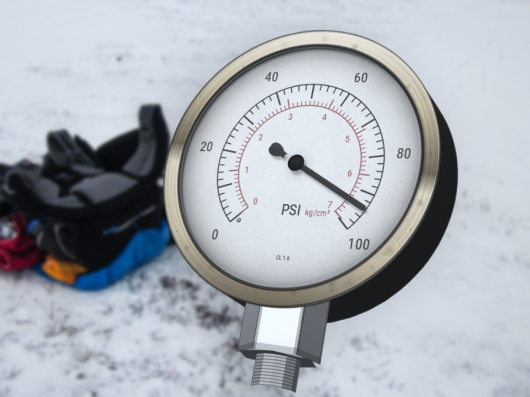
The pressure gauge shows 94 psi
